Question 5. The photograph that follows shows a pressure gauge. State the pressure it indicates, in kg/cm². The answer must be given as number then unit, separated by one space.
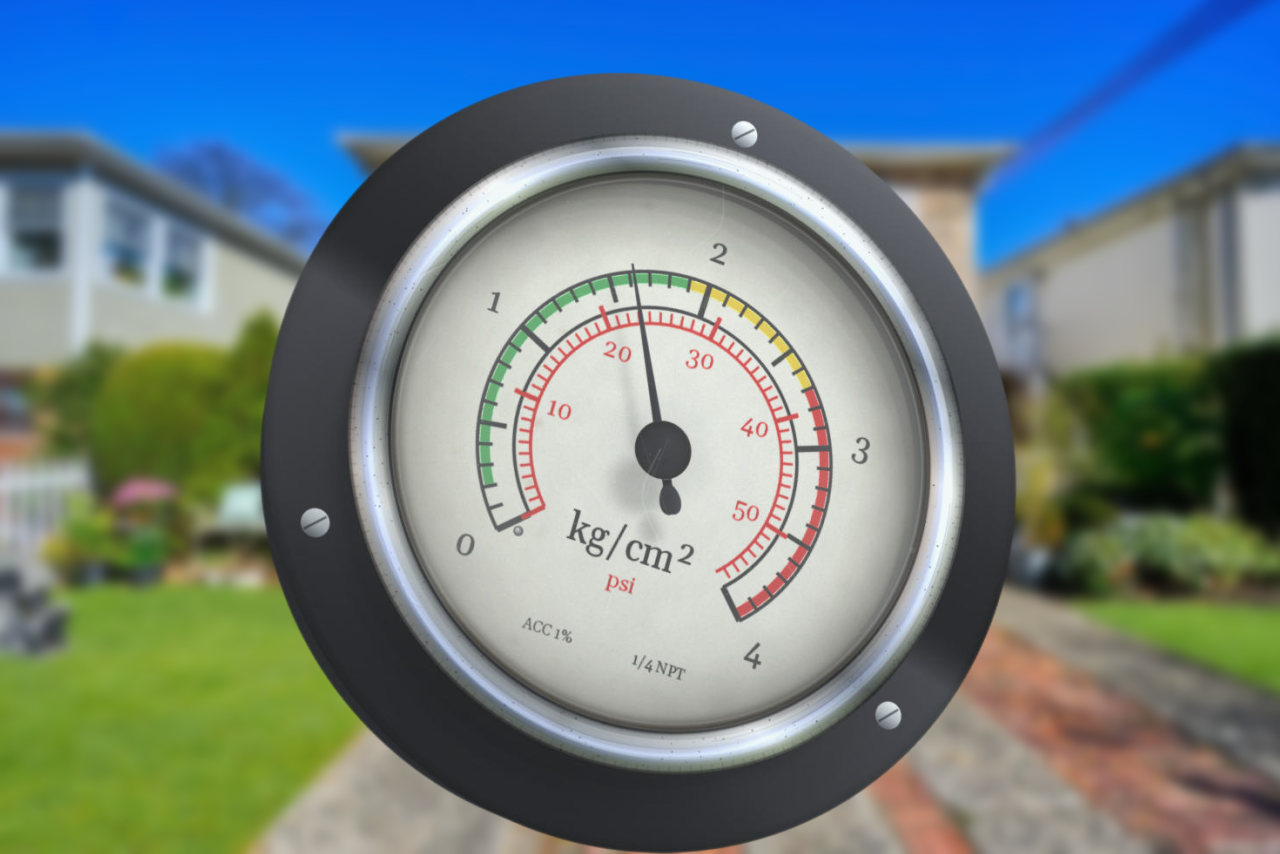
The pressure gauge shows 1.6 kg/cm²
